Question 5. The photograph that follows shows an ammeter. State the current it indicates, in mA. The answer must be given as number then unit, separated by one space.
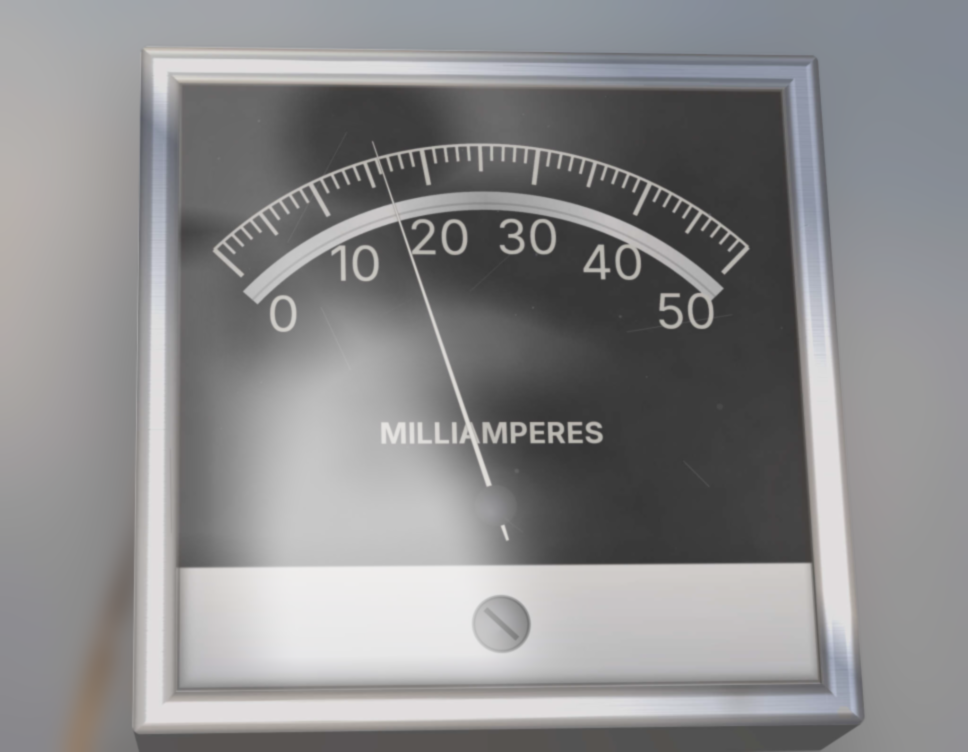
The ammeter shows 16 mA
